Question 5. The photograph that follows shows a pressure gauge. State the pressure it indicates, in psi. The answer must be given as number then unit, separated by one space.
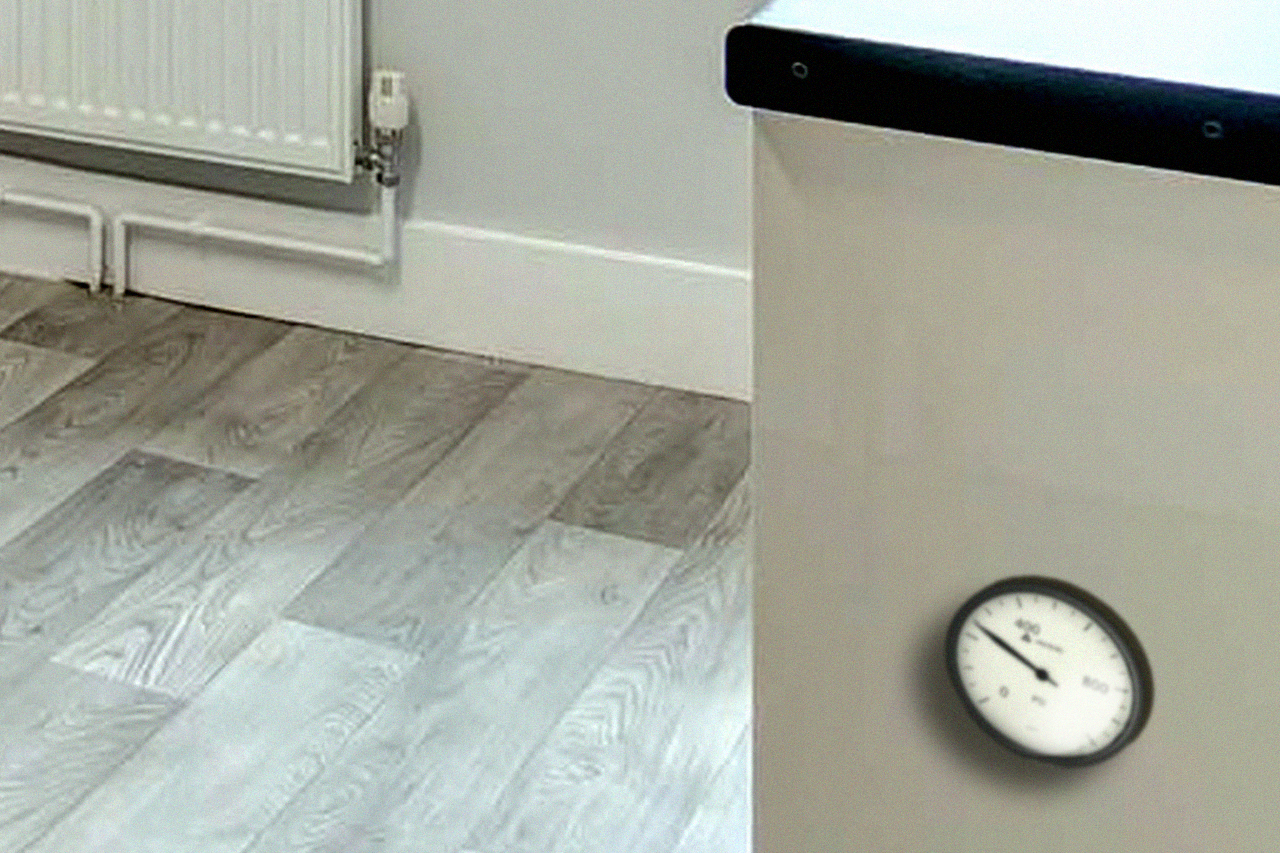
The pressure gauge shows 250 psi
